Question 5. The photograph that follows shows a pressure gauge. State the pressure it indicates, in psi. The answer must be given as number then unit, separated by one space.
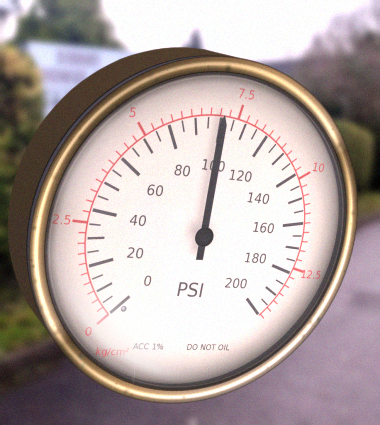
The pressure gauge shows 100 psi
